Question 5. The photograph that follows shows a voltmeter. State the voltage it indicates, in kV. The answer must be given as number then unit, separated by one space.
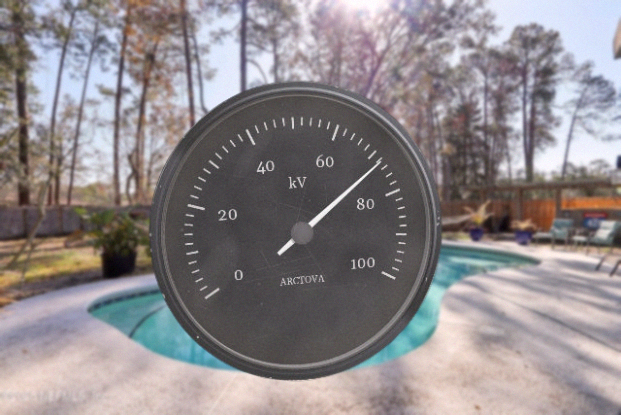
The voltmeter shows 72 kV
